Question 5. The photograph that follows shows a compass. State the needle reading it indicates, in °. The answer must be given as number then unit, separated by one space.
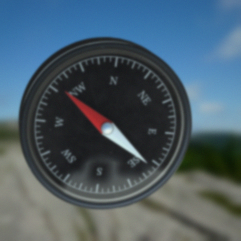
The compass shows 305 °
